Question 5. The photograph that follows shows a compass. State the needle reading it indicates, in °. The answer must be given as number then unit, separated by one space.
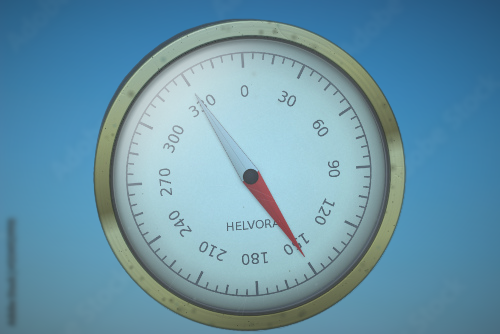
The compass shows 150 °
